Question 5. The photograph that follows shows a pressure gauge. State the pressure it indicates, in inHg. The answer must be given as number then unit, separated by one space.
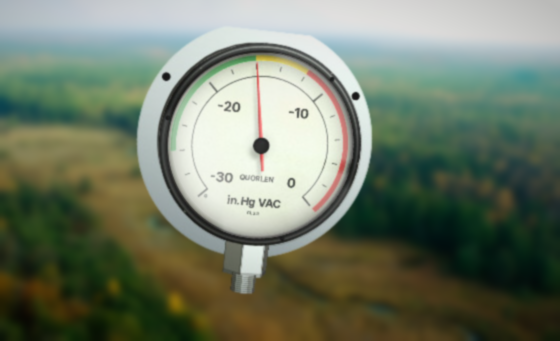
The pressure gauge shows -16 inHg
